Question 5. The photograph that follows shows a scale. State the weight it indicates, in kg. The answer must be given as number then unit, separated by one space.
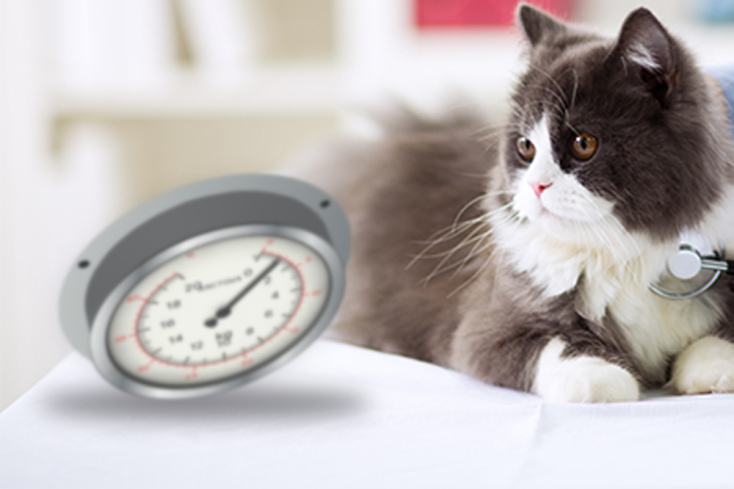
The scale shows 1 kg
